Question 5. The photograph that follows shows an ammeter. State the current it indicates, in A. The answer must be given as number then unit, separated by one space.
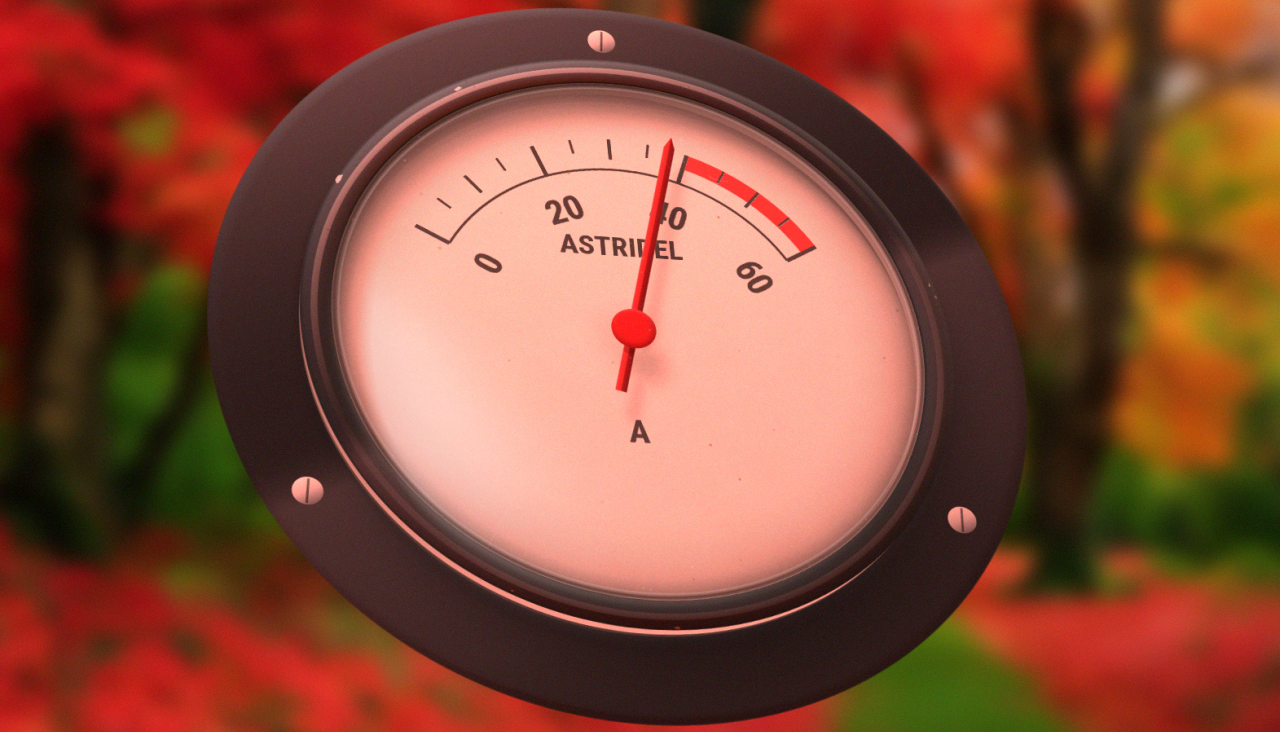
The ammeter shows 37.5 A
